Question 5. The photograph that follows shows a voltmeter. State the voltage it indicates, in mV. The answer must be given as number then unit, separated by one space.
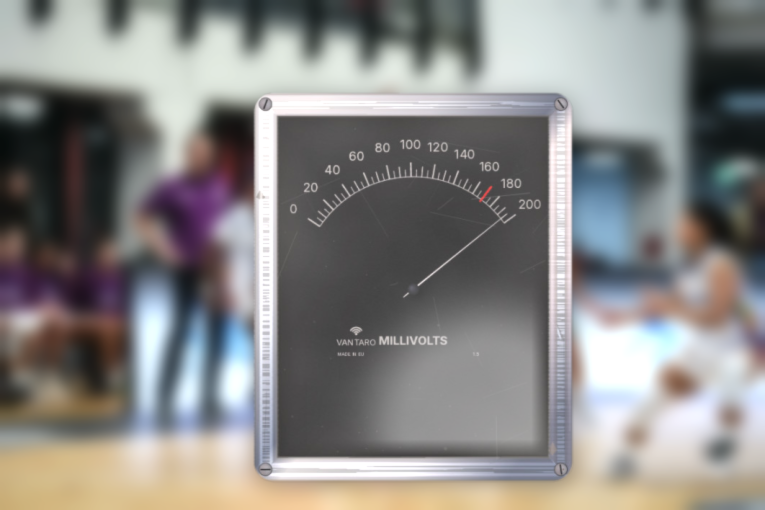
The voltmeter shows 195 mV
